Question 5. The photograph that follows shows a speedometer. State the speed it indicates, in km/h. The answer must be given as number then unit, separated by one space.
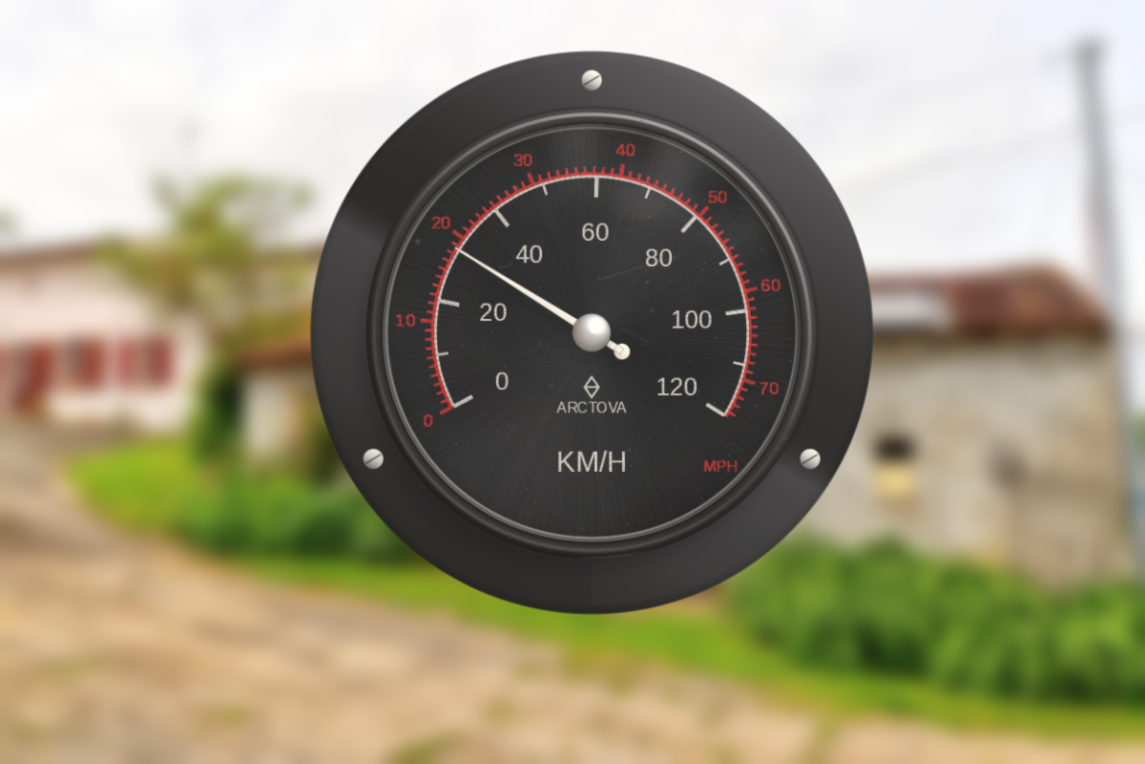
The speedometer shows 30 km/h
